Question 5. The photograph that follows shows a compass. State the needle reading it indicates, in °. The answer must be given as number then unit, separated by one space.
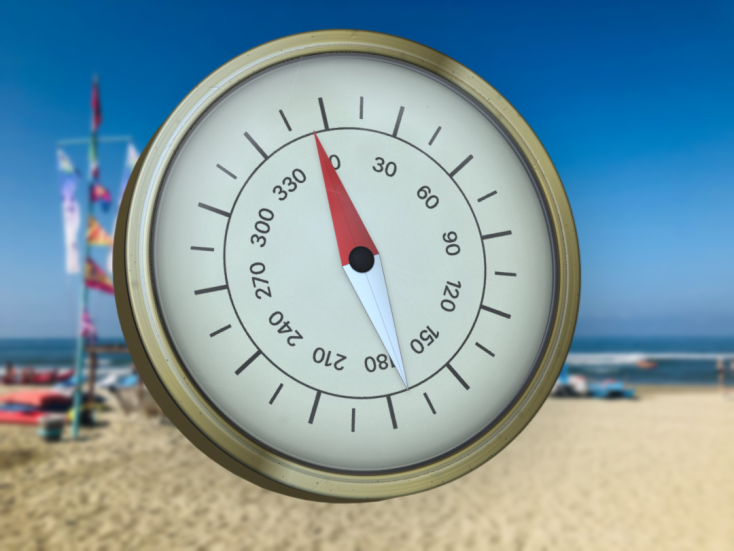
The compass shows 352.5 °
